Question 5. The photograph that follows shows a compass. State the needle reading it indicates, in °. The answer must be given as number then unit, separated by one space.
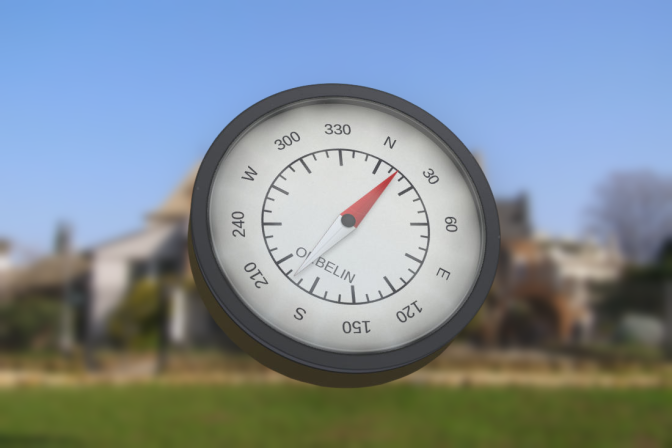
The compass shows 15 °
